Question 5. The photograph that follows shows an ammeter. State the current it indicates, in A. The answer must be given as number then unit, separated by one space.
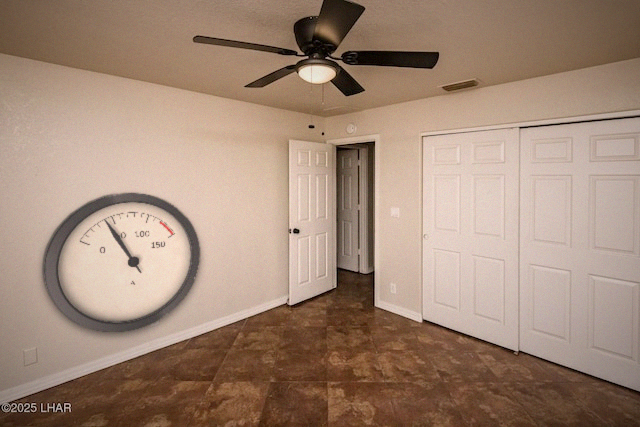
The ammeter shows 40 A
